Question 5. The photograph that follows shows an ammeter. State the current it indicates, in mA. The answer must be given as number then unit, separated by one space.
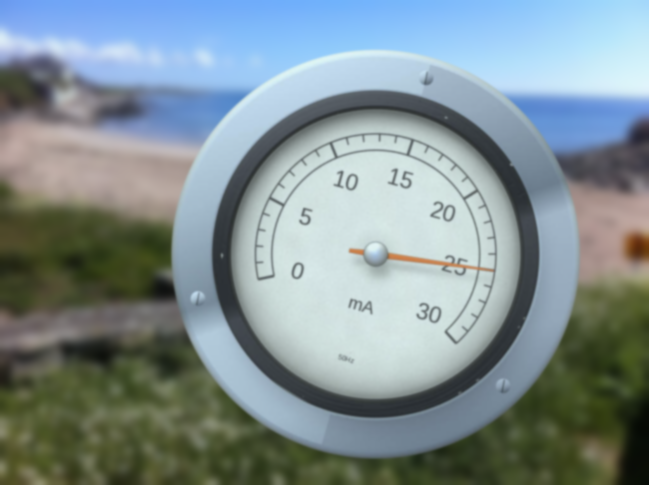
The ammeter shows 25 mA
